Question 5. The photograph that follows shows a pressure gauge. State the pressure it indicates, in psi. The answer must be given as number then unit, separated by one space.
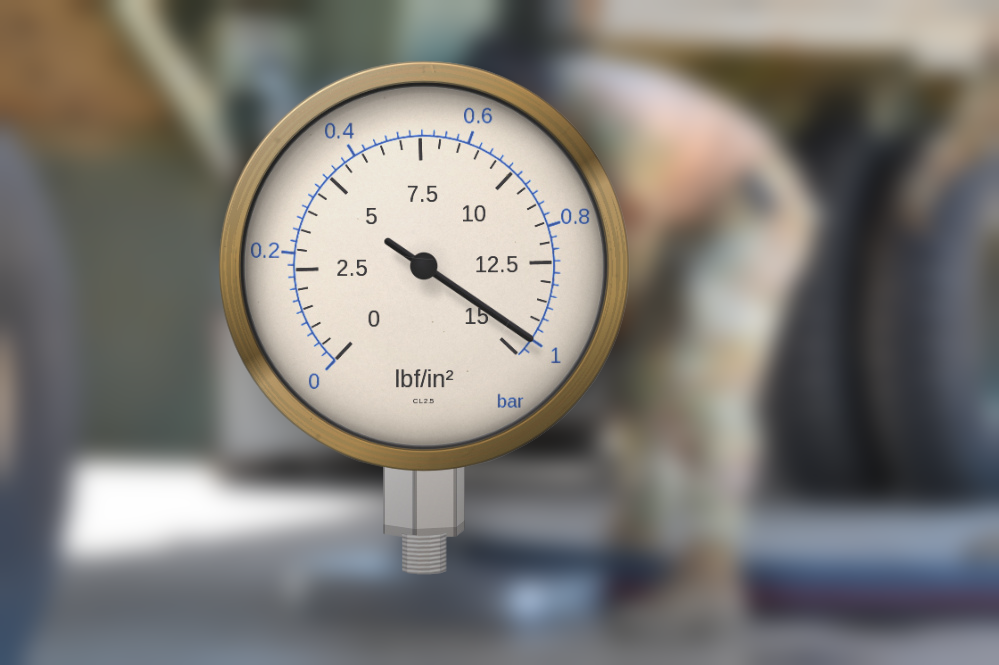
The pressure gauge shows 14.5 psi
